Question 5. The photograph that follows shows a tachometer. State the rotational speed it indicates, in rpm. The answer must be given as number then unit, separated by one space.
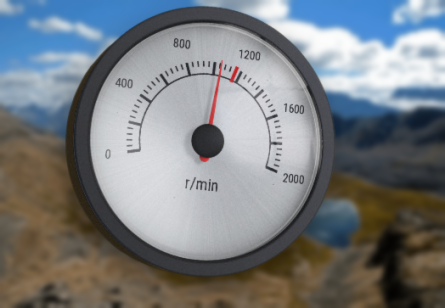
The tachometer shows 1040 rpm
